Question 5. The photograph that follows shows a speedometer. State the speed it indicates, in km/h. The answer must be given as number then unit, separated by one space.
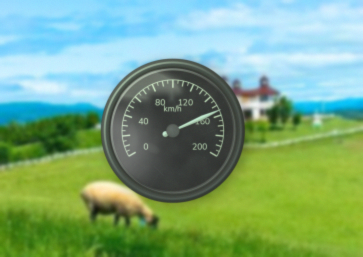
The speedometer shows 155 km/h
